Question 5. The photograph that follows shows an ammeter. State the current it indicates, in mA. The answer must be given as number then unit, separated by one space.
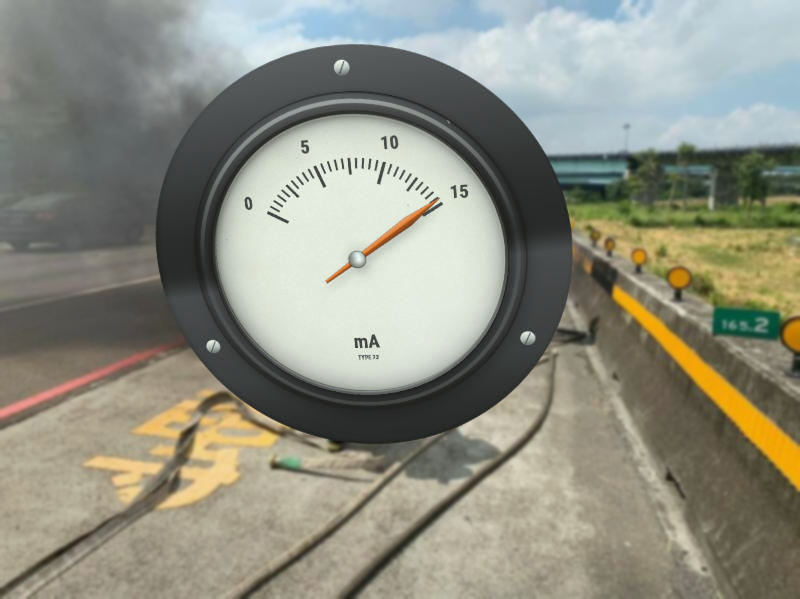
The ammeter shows 14.5 mA
